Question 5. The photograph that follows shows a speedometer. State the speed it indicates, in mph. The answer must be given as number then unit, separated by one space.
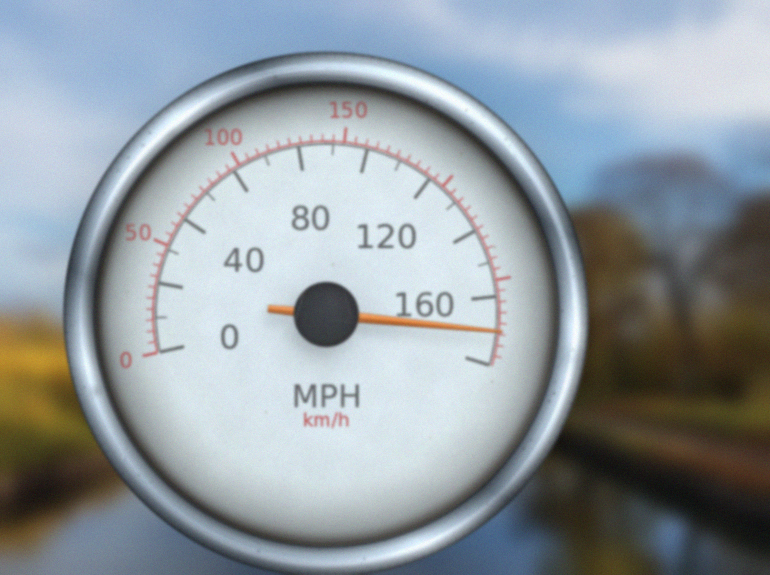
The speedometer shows 170 mph
